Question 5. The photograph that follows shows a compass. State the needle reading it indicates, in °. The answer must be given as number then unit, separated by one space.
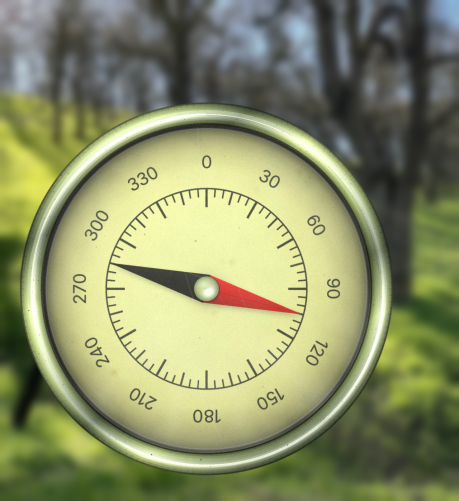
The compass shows 105 °
